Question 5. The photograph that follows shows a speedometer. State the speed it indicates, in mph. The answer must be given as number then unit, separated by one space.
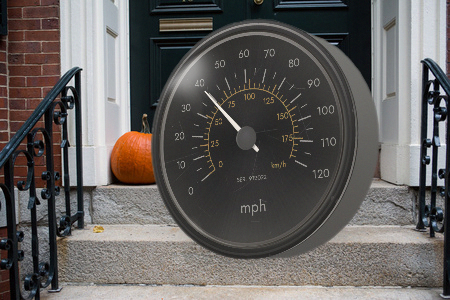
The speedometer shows 40 mph
